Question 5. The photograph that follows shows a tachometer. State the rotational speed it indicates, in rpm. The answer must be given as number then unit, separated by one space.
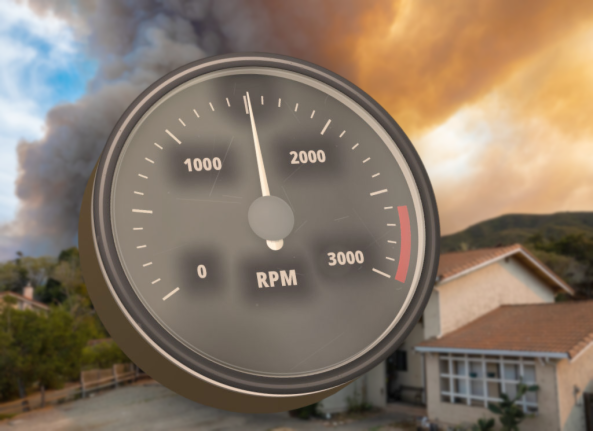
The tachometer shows 1500 rpm
